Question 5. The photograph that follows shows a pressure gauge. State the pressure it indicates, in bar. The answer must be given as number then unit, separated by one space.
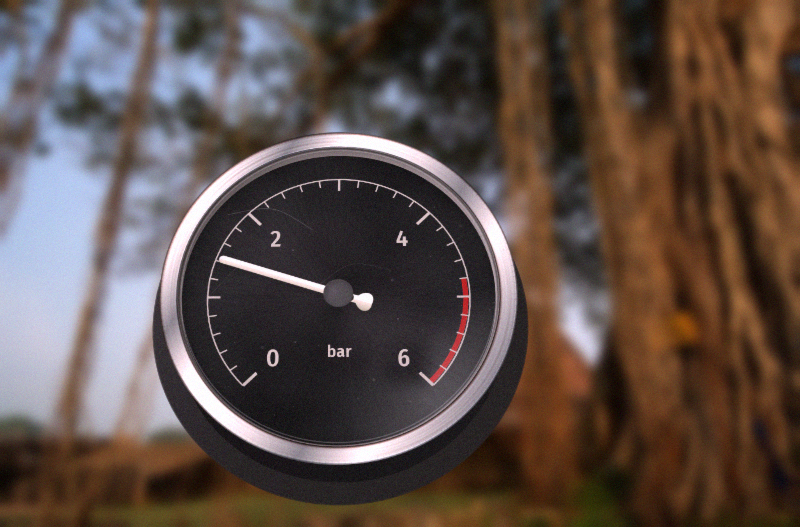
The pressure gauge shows 1.4 bar
